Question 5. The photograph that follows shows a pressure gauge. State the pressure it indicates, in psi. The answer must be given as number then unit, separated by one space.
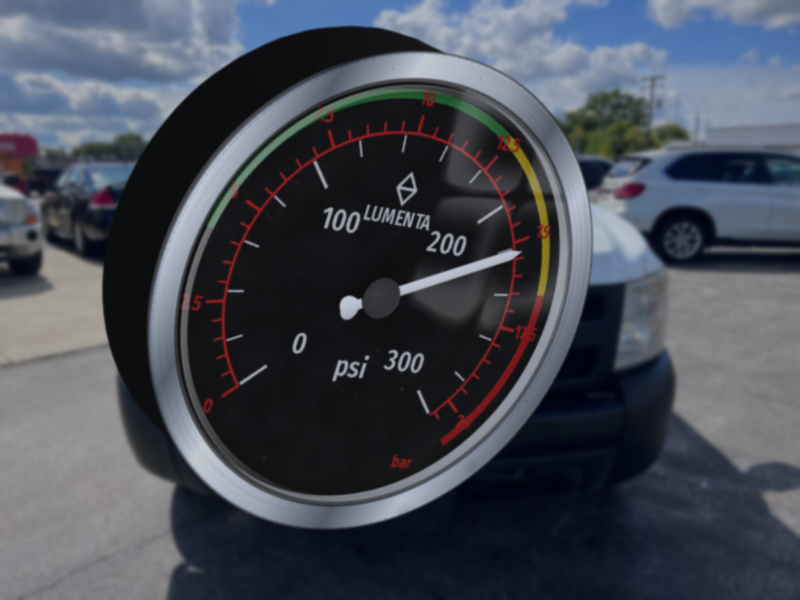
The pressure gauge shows 220 psi
